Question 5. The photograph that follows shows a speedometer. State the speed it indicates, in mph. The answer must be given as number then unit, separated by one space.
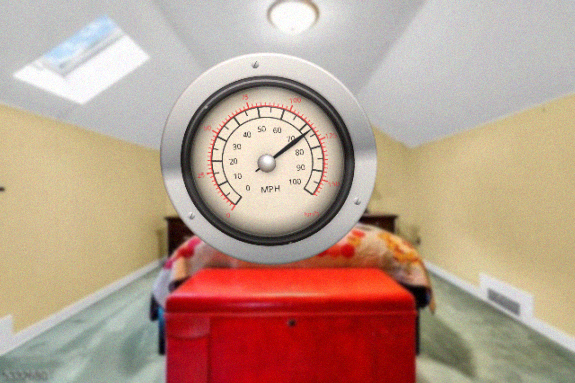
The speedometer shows 72.5 mph
